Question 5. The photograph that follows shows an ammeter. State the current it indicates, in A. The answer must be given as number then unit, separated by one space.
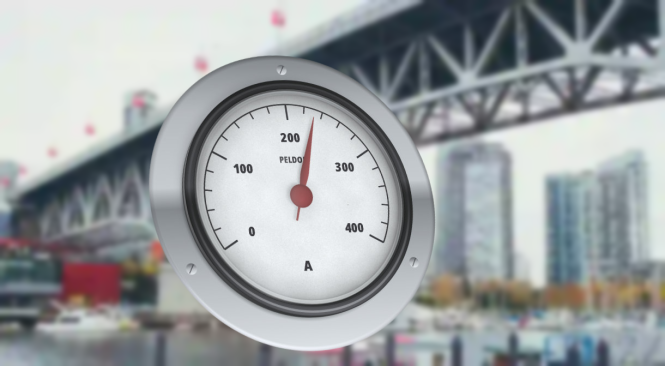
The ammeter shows 230 A
